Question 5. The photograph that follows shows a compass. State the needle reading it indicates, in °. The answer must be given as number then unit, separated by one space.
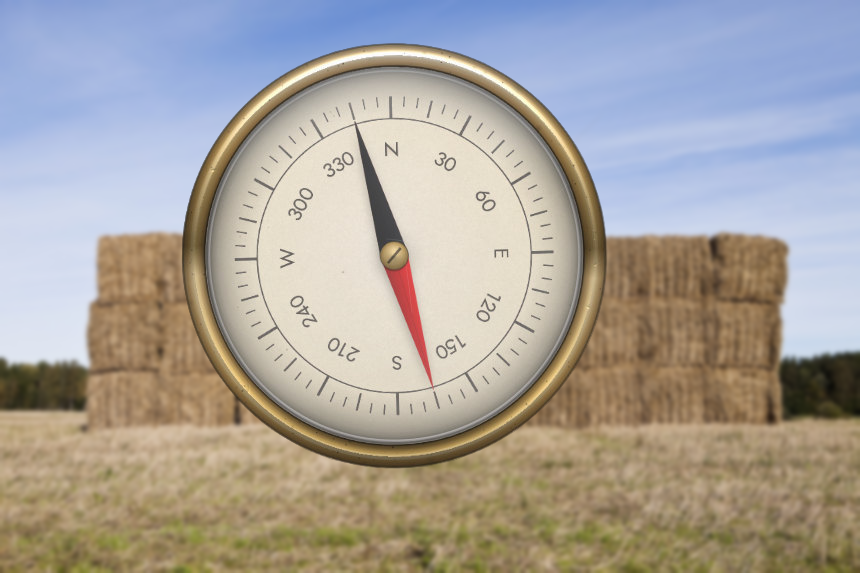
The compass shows 165 °
